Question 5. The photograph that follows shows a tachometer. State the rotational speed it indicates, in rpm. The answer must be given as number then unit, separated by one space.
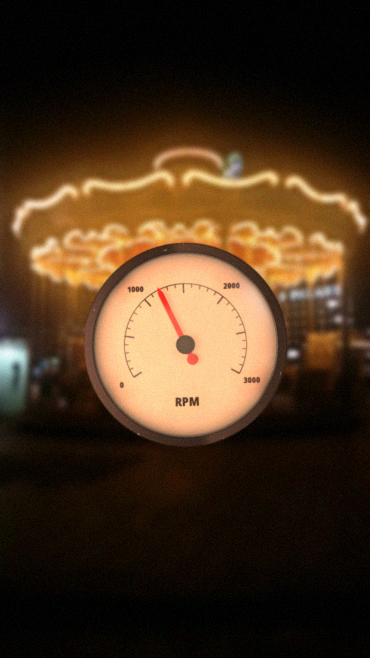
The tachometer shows 1200 rpm
